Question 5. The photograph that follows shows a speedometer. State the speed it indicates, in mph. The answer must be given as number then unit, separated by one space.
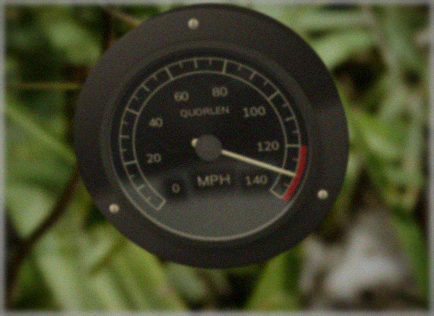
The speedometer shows 130 mph
